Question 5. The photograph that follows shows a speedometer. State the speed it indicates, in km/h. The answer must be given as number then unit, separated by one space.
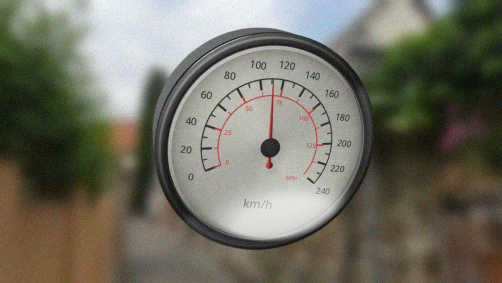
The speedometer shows 110 km/h
